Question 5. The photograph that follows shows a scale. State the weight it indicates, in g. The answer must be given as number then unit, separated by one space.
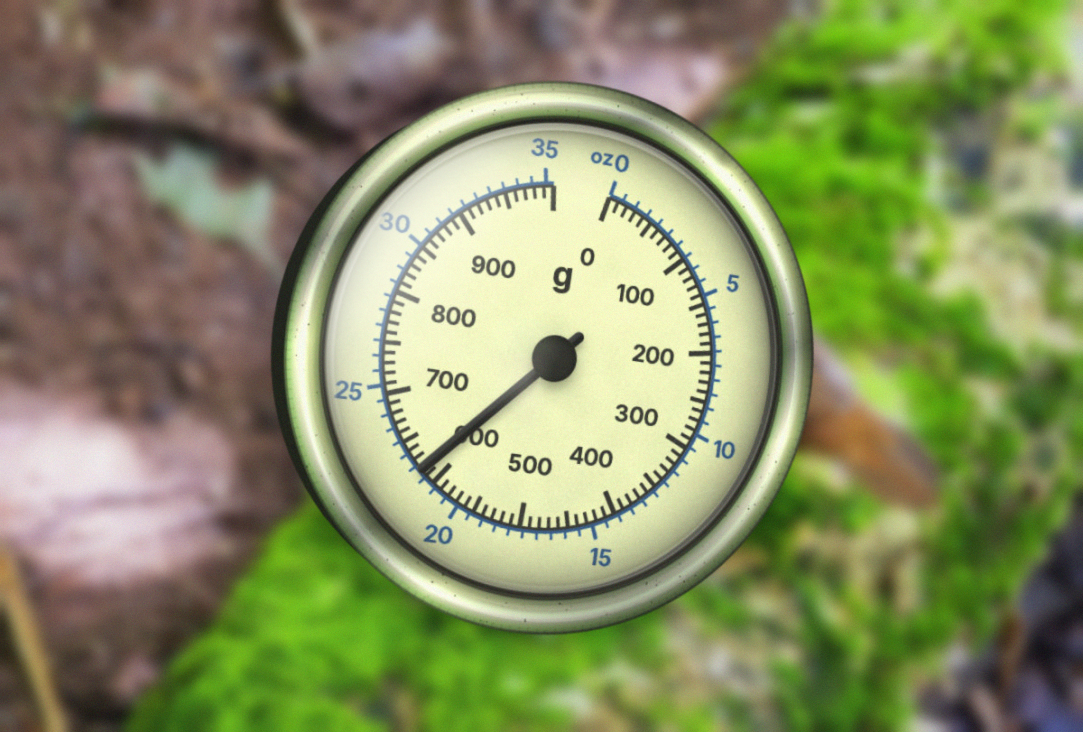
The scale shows 620 g
